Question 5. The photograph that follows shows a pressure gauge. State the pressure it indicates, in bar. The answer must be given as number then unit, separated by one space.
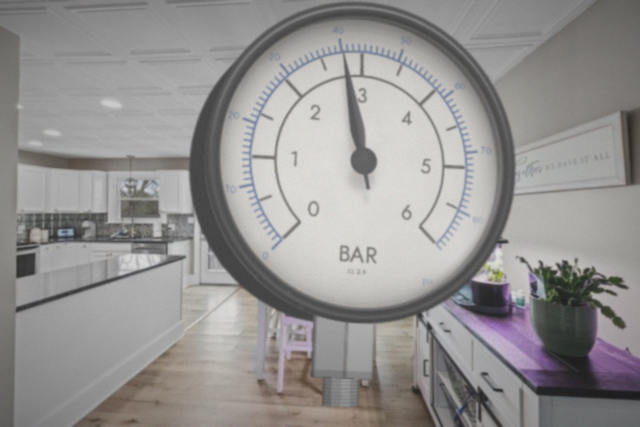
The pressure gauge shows 2.75 bar
